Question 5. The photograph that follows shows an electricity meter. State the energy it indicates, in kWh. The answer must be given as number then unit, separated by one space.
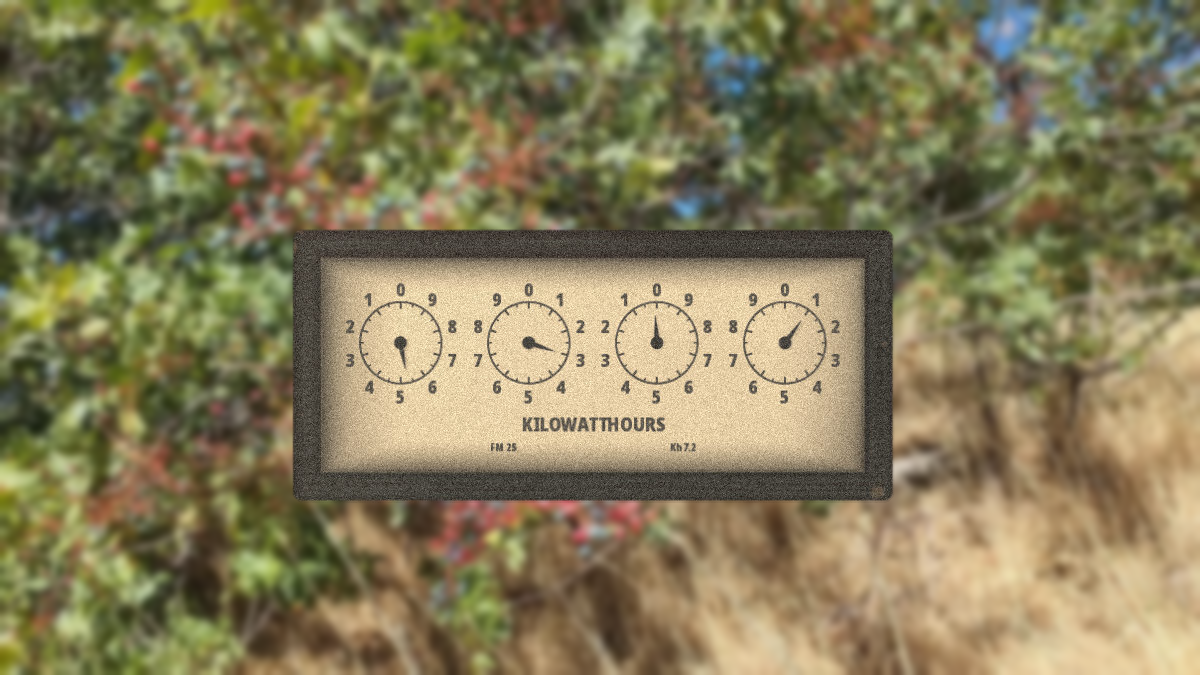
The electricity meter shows 5301 kWh
